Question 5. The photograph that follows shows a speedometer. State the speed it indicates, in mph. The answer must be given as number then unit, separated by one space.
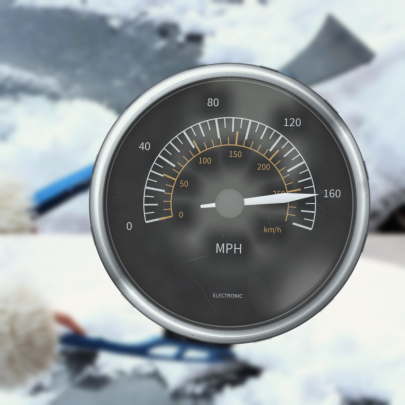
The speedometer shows 160 mph
